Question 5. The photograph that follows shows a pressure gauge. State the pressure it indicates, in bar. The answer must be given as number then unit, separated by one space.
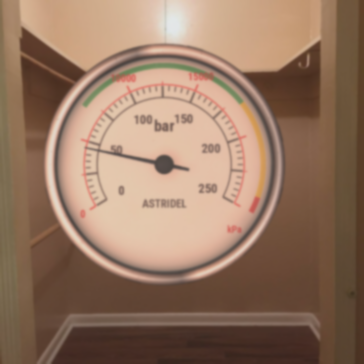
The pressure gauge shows 45 bar
